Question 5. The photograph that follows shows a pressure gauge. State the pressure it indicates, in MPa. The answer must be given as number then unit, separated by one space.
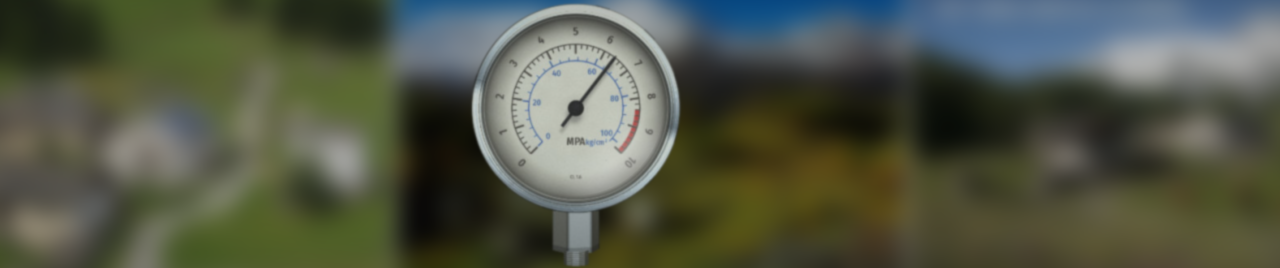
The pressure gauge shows 6.4 MPa
